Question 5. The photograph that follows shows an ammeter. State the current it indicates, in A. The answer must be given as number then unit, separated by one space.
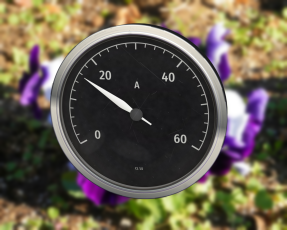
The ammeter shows 16 A
